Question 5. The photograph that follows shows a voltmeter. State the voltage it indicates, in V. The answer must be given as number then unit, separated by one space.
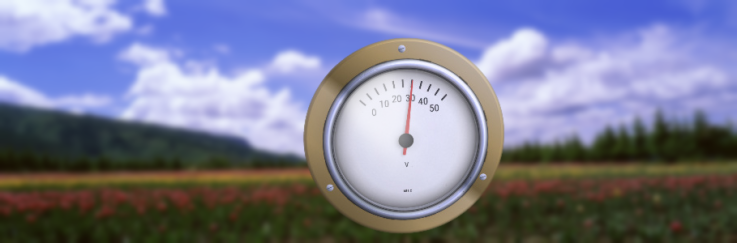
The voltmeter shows 30 V
